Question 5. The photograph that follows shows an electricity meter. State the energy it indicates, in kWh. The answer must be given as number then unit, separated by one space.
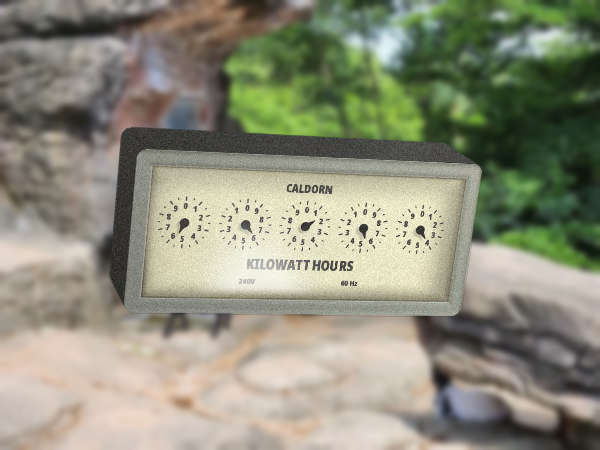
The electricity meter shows 56154 kWh
